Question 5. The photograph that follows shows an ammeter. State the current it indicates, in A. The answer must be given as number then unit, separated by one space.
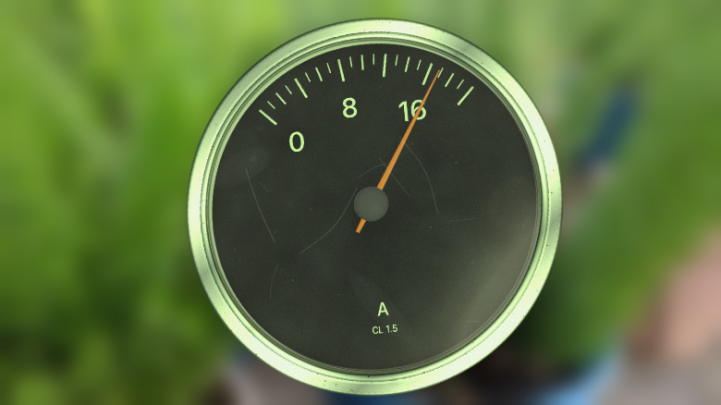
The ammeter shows 17 A
